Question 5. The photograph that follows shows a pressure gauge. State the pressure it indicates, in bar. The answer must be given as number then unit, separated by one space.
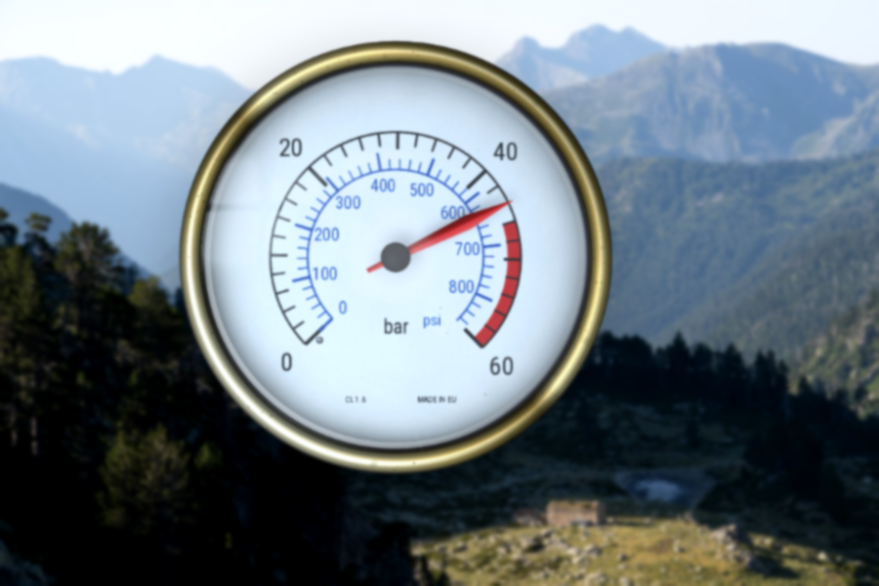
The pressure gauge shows 44 bar
